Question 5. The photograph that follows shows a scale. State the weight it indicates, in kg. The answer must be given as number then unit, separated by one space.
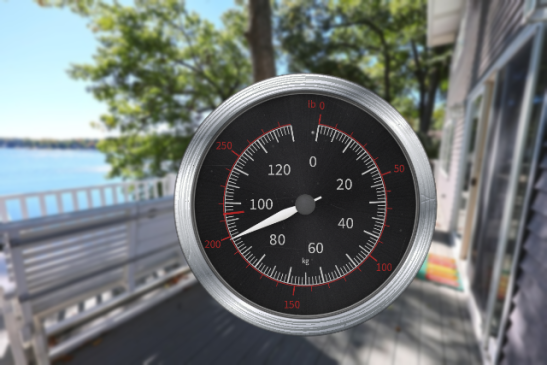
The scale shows 90 kg
